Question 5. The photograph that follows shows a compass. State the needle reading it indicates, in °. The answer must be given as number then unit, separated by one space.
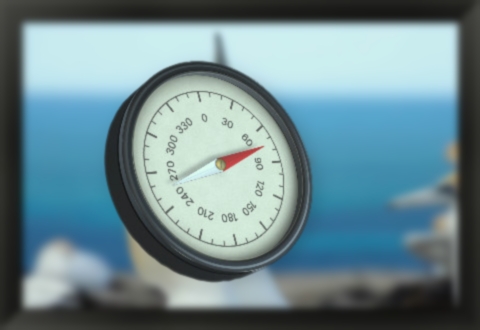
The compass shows 75 °
